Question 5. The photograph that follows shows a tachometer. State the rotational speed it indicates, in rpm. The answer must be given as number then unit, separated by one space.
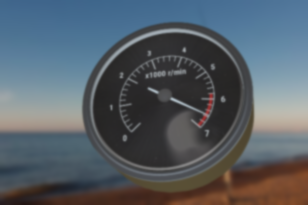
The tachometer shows 6600 rpm
